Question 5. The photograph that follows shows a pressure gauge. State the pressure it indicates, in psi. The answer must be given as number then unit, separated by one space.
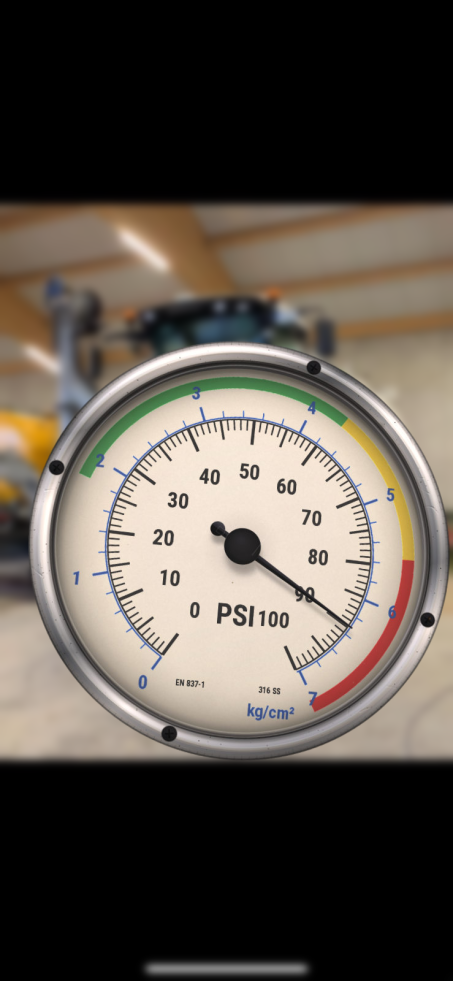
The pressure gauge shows 90 psi
